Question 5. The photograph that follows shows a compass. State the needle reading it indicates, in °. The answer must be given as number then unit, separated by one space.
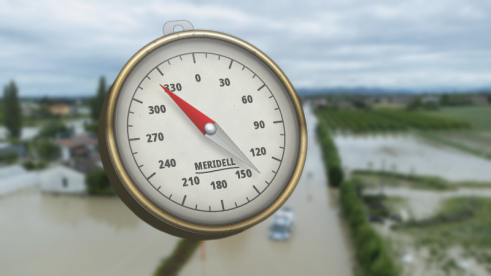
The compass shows 320 °
